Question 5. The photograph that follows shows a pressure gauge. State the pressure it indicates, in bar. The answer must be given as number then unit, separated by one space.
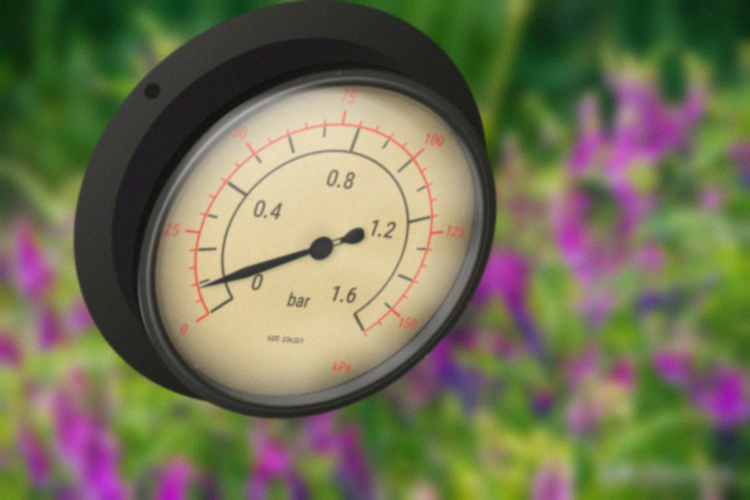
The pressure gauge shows 0.1 bar
